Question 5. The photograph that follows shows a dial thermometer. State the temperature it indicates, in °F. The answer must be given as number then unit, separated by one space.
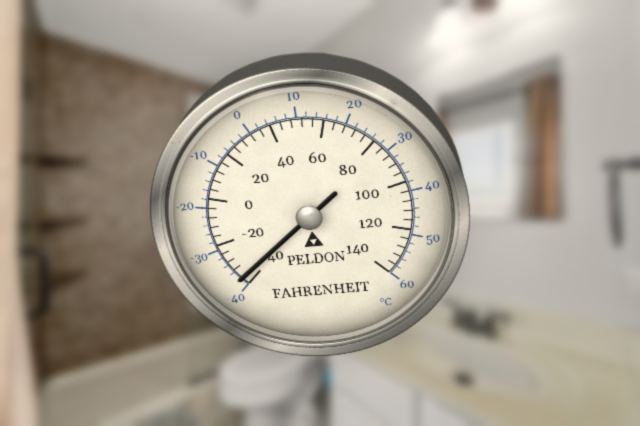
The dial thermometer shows -36 °F
